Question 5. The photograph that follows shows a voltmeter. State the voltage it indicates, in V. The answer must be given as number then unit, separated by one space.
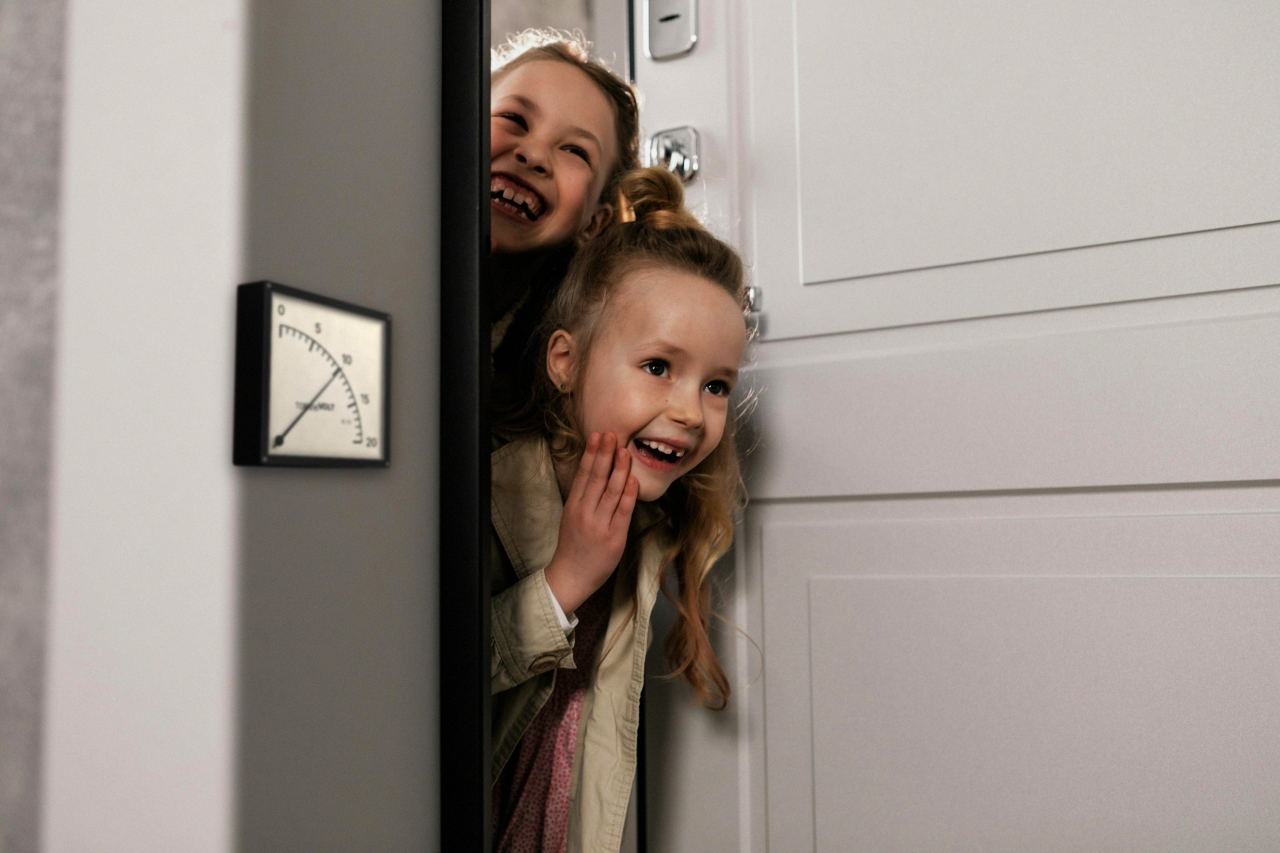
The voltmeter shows 10 V
